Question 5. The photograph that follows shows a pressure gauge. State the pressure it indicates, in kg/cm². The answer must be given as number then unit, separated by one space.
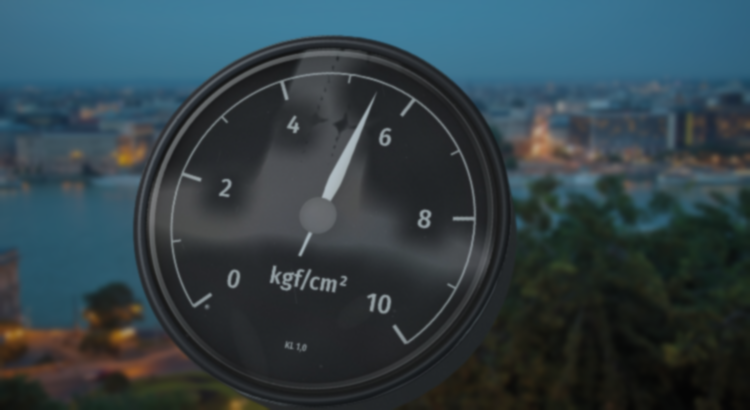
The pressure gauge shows 5.5 kg/cm²
